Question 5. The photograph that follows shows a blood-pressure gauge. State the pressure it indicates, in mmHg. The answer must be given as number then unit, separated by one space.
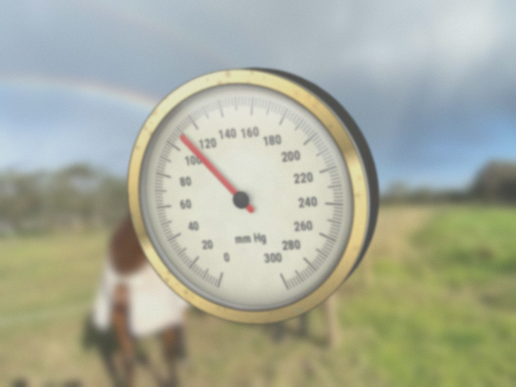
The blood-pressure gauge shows 110 mmHg
